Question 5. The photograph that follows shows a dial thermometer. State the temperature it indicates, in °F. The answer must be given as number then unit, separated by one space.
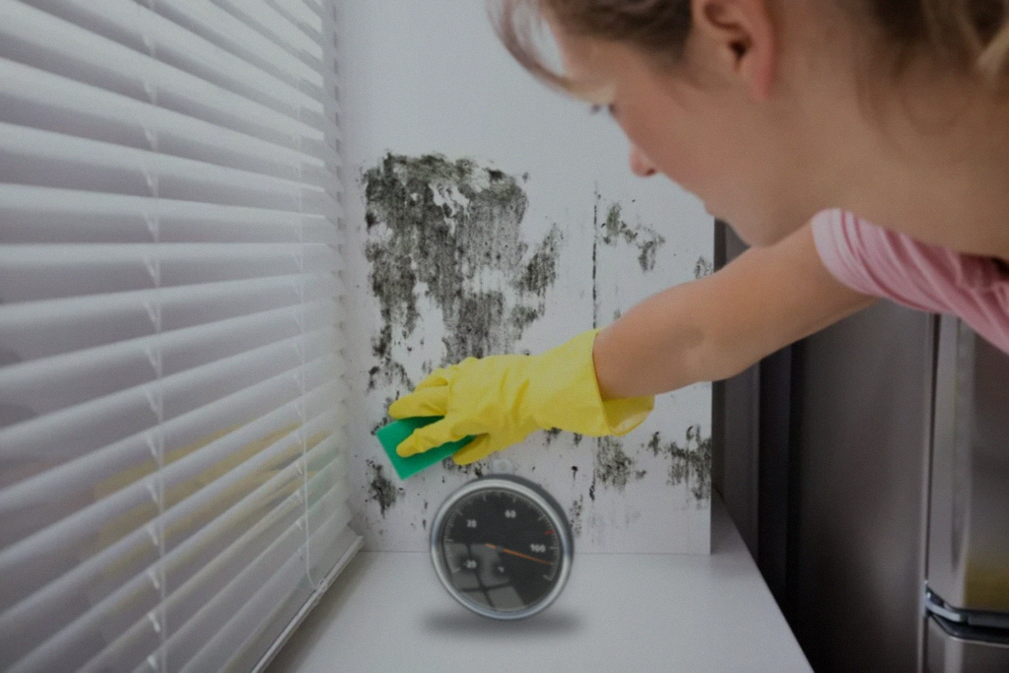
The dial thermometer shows 110 °F
